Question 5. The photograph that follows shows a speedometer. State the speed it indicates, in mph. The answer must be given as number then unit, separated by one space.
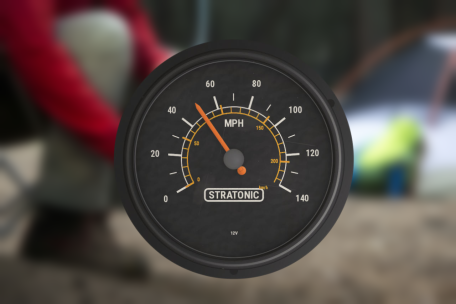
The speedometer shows 50 mph
